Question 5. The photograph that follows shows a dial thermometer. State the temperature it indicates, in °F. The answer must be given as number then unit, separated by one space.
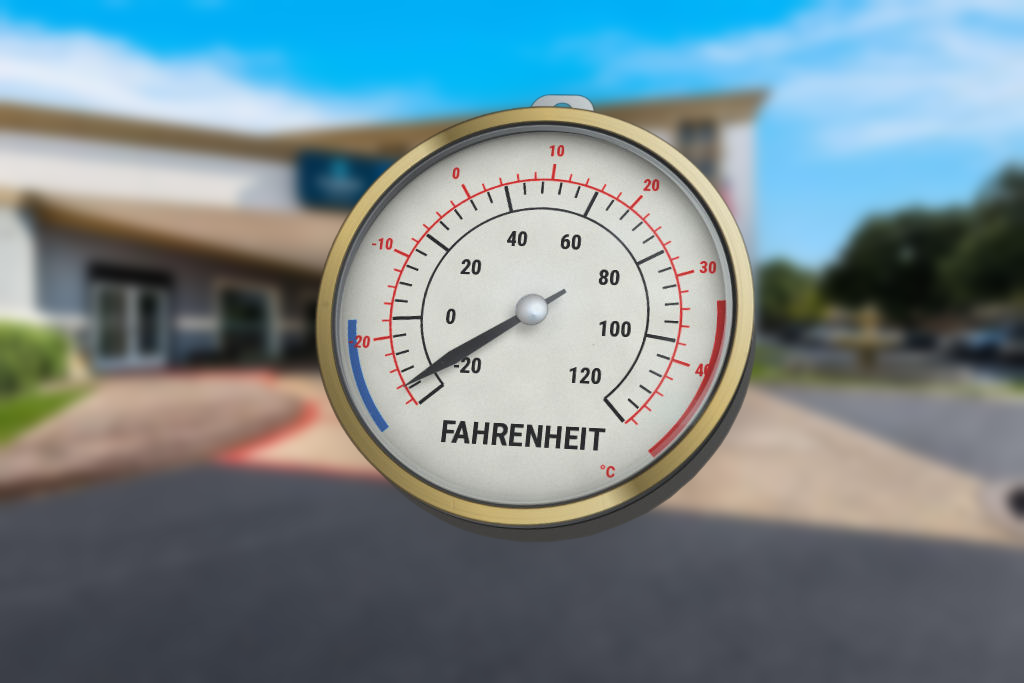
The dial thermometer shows -16 °F
